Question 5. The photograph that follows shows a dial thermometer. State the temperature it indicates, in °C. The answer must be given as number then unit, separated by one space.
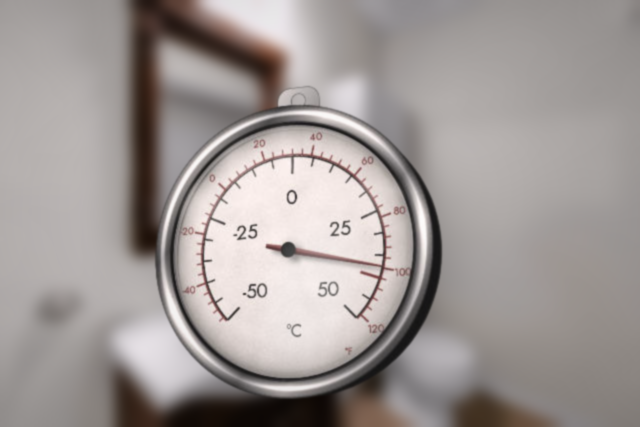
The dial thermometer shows 37.5 °C
